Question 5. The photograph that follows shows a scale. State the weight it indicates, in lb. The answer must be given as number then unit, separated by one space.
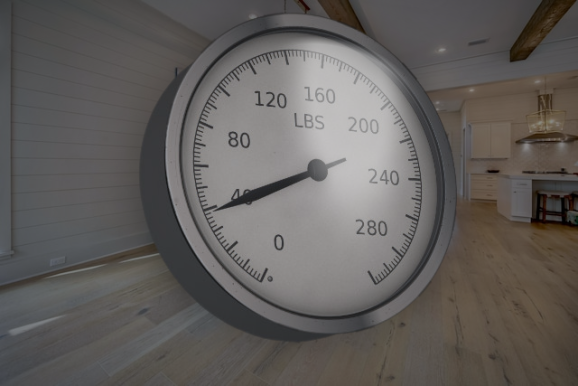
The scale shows 38 lb
